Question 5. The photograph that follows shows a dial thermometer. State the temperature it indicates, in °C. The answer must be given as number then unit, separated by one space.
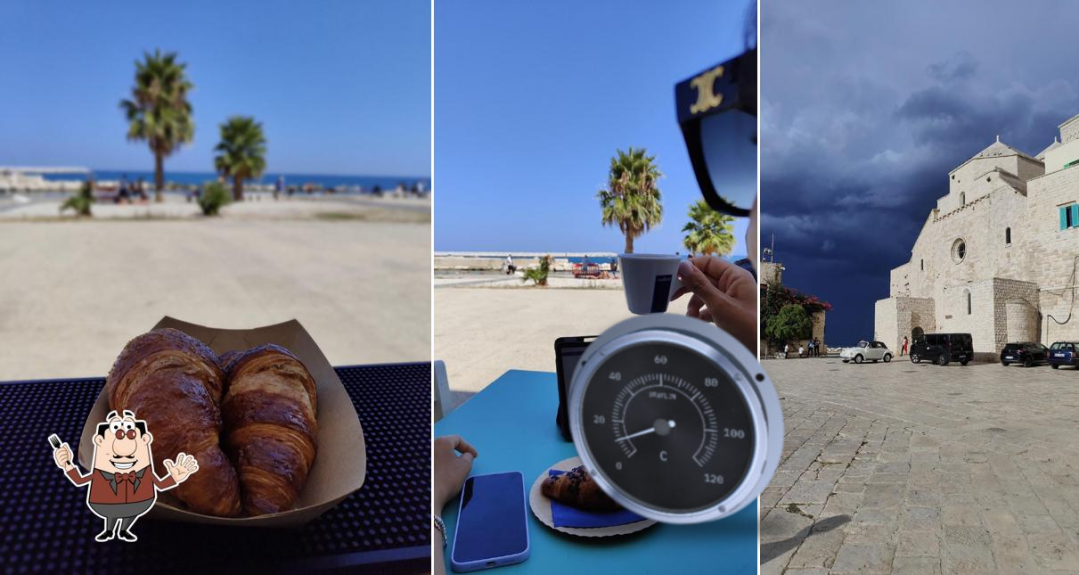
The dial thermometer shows 10 °C
